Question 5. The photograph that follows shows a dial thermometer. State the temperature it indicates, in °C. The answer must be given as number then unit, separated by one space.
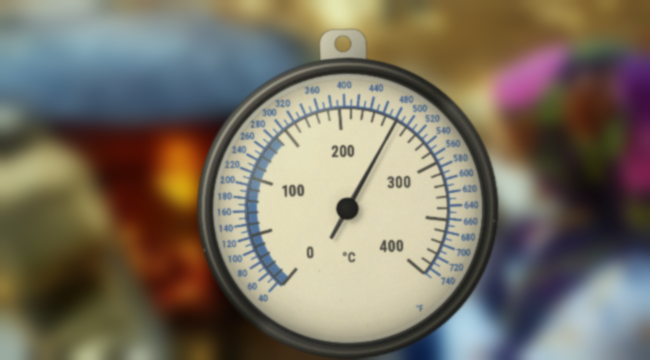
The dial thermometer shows 250 °C
